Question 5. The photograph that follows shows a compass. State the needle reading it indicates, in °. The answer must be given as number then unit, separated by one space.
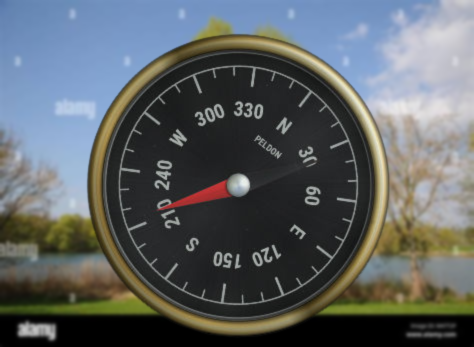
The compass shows 215 °
